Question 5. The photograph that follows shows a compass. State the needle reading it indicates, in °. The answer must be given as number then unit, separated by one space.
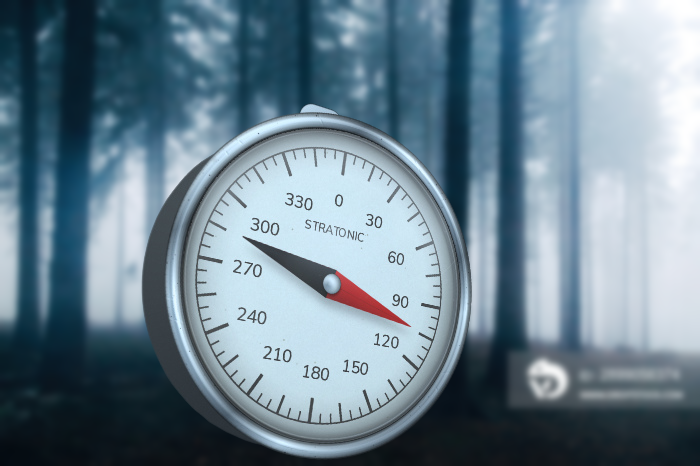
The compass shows 105 °
